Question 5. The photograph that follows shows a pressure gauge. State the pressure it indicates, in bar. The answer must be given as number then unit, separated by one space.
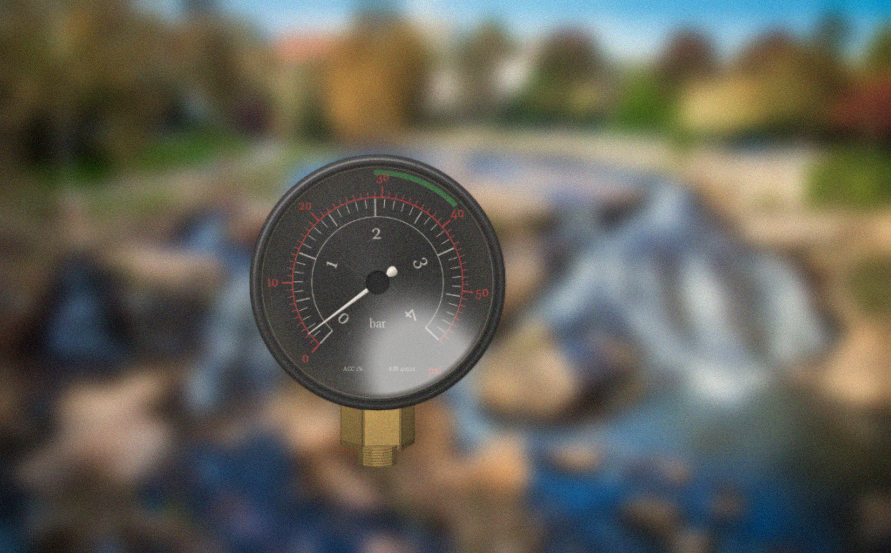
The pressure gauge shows 0.15 bar
